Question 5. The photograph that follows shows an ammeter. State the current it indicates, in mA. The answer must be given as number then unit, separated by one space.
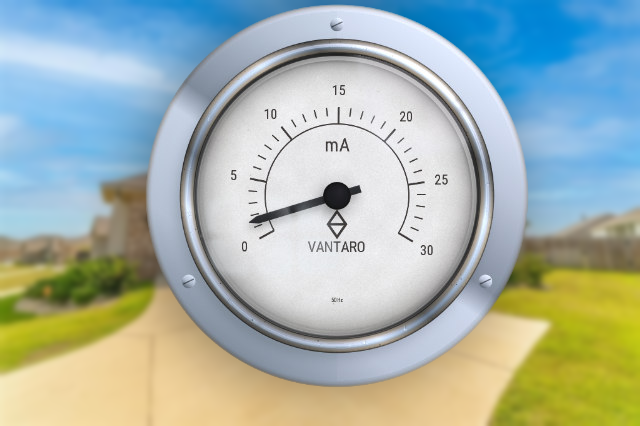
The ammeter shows 1.5 mA
